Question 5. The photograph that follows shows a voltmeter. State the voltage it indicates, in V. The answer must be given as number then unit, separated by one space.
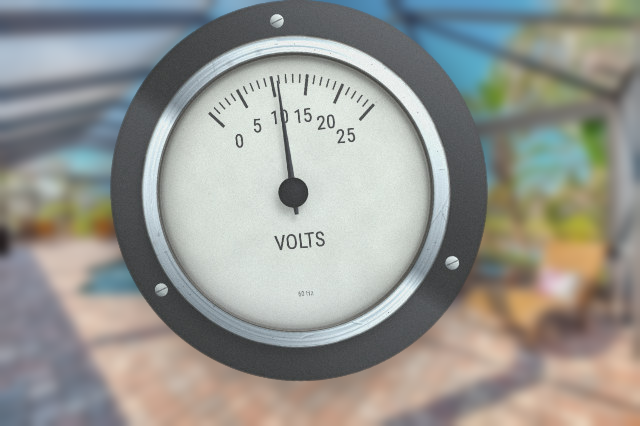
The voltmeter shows 11 V
